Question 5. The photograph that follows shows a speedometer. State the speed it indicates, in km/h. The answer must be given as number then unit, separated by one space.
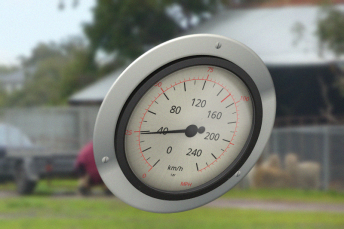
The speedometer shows 40 km/h
